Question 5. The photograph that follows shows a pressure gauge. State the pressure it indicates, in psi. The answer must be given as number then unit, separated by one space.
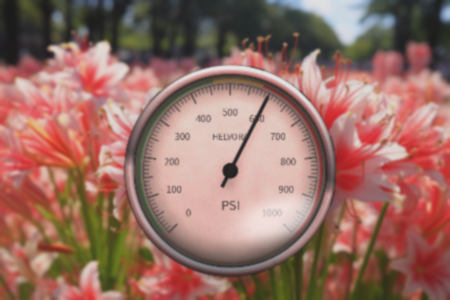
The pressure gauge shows 600 psi
